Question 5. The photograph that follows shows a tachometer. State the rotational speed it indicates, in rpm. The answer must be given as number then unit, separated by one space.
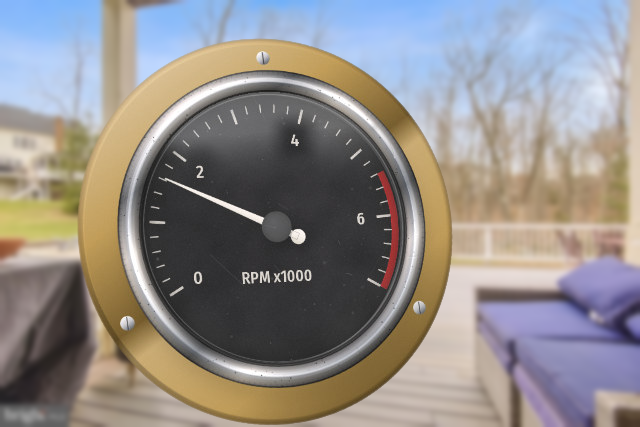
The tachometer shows 1600 rpm
